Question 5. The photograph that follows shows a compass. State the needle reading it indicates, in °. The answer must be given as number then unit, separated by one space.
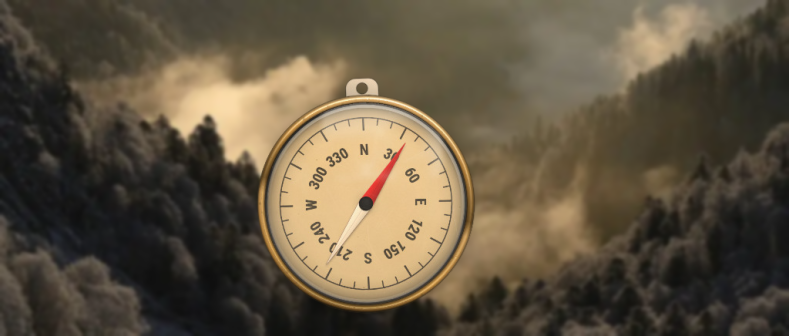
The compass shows 35 °
